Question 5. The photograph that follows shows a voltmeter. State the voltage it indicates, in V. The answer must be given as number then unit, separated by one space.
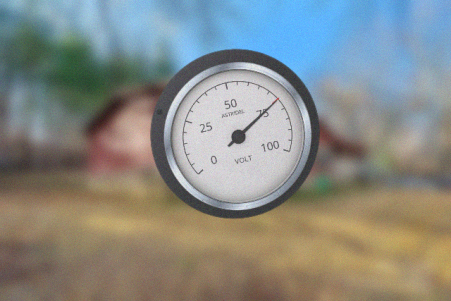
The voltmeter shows 75 V
